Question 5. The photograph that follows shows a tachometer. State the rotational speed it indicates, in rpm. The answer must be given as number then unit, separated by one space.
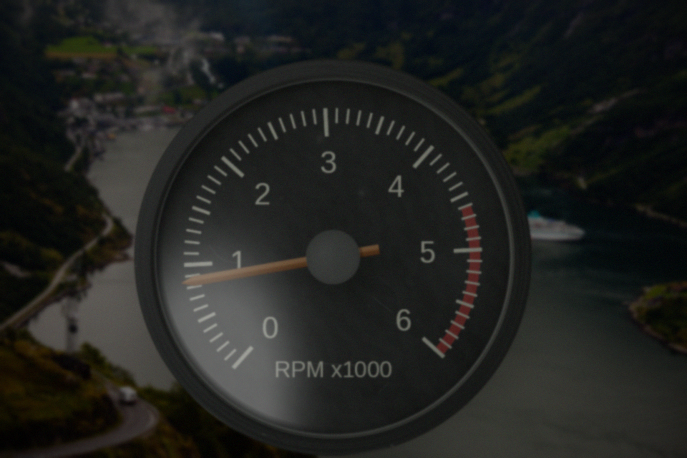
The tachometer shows 850 rpm
